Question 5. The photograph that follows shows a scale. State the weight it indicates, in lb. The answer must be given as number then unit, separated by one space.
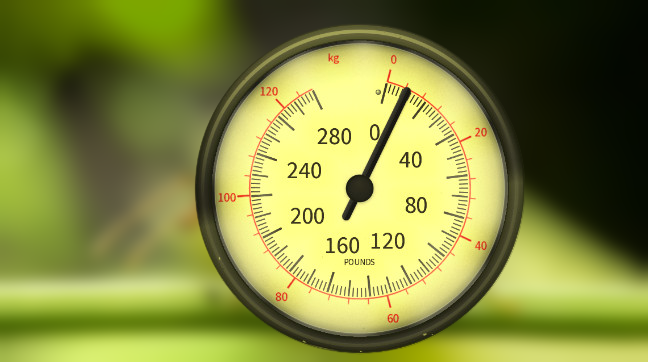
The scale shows 10 lb
